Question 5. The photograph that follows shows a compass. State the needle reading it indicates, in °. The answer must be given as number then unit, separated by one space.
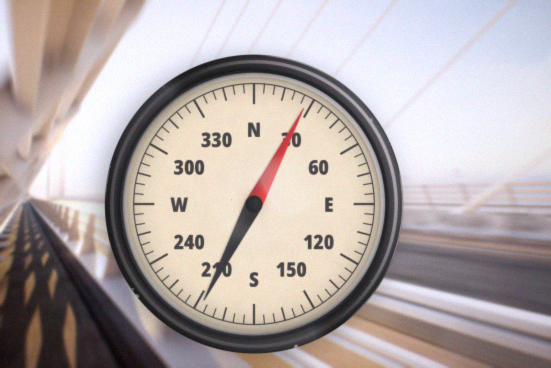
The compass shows 27.5 °
